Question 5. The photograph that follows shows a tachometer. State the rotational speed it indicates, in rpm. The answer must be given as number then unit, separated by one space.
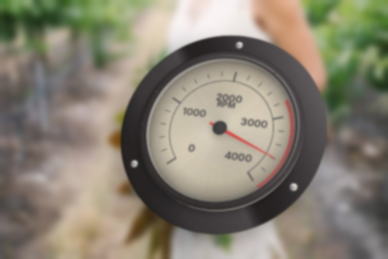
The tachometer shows 3600 rpm
